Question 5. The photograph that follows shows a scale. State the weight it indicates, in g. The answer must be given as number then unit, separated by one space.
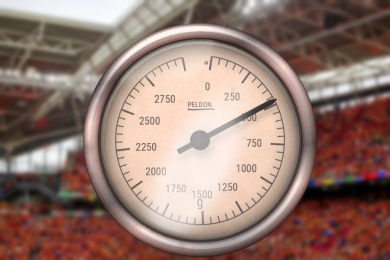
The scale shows 475 g
